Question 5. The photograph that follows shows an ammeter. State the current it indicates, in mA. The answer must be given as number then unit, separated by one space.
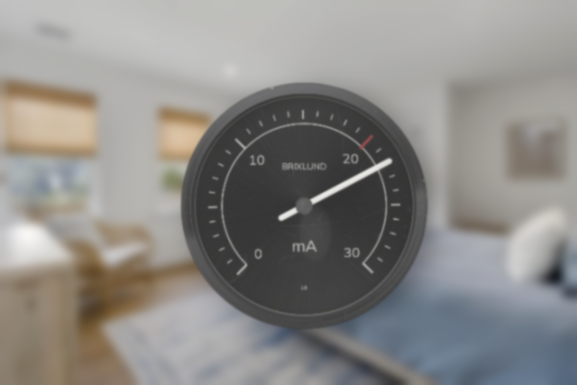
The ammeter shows 22 mA
